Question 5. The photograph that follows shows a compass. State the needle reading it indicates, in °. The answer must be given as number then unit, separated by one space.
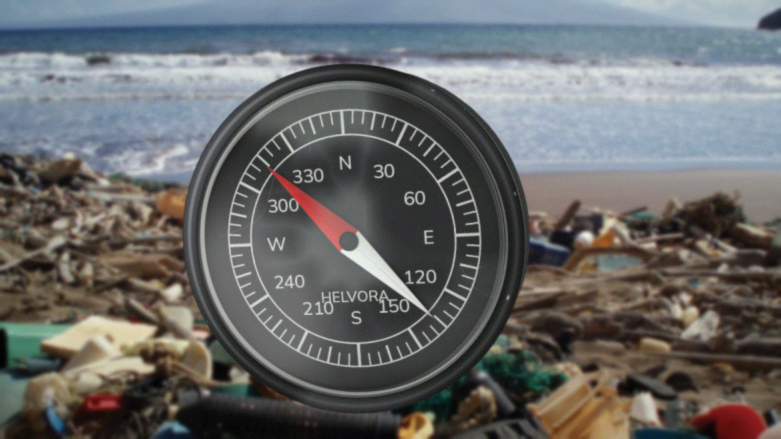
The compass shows 315 °
